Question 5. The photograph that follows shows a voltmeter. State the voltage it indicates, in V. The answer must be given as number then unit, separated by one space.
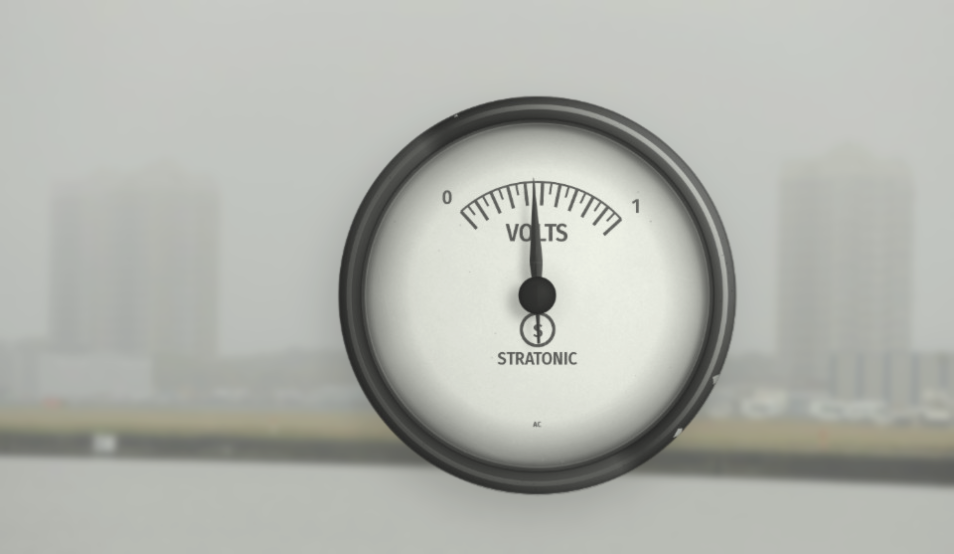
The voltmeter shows 0.45 V
